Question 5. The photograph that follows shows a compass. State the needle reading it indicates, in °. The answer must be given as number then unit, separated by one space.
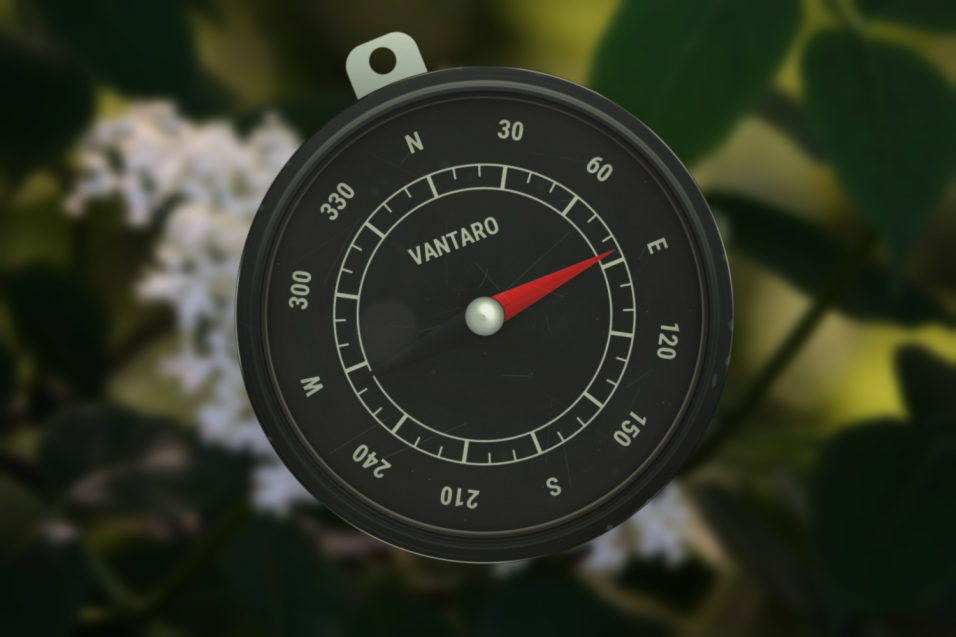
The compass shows 85 °
